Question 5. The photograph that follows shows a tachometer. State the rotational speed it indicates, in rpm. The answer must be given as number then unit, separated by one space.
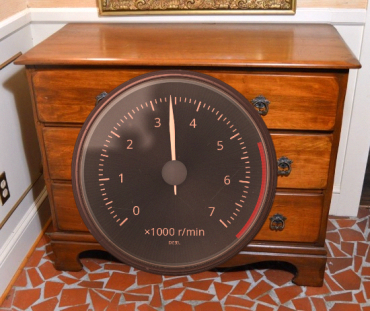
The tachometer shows 3400 rpm
